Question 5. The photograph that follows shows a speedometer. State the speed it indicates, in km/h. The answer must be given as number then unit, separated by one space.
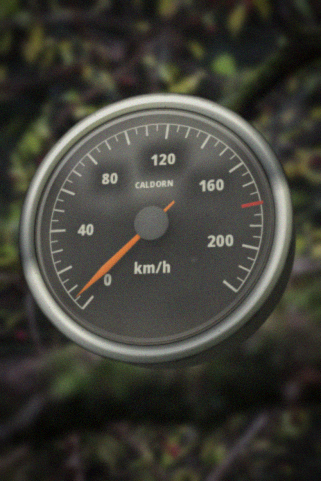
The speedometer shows 5 km/h
